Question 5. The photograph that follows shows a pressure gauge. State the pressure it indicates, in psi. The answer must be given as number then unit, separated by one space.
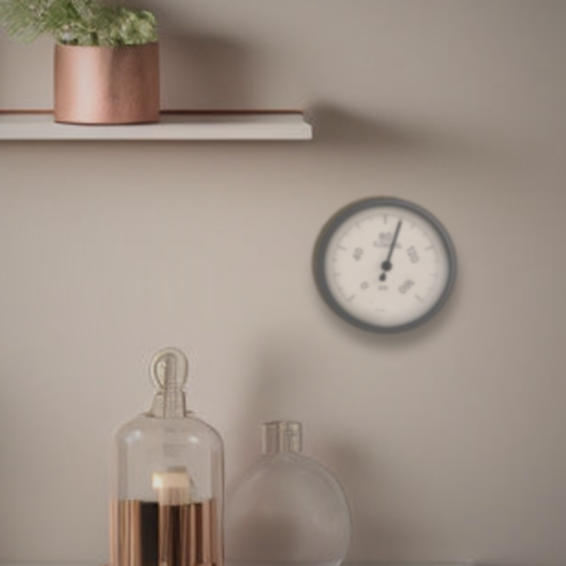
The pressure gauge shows 90 psi
